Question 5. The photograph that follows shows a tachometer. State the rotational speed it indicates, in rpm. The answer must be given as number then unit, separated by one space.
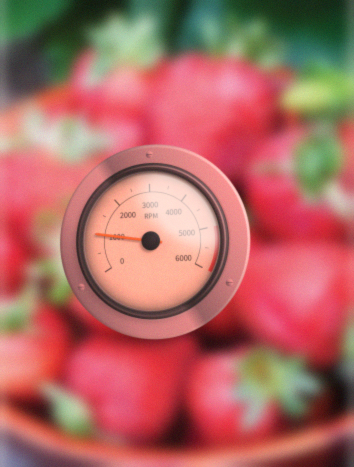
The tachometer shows 1000 rpm
